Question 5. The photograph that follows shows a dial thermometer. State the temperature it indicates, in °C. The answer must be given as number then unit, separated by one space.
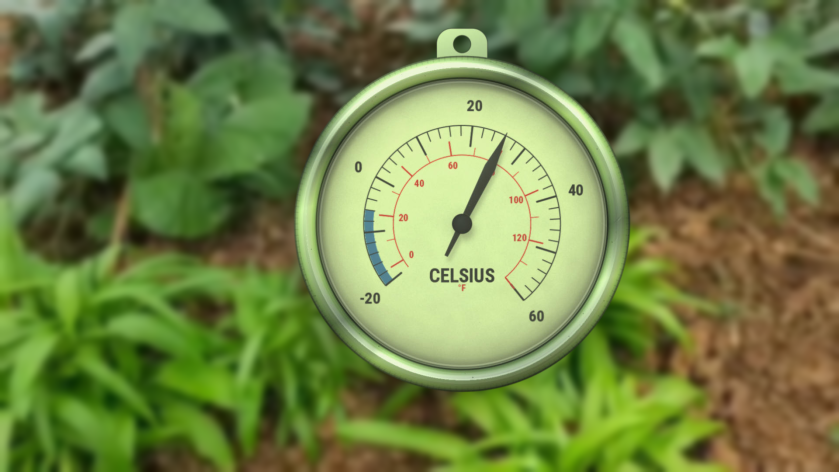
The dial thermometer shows 26 °C
